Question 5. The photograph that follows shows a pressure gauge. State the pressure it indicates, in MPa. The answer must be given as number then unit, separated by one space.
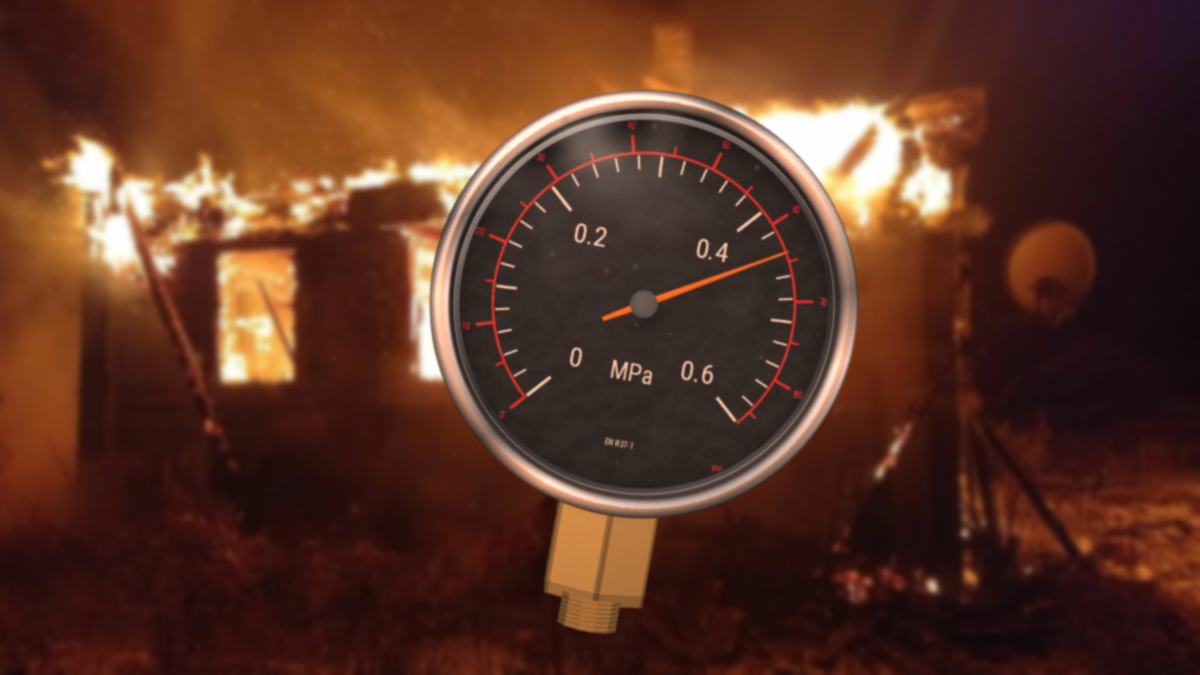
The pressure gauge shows 0.44 MPa
